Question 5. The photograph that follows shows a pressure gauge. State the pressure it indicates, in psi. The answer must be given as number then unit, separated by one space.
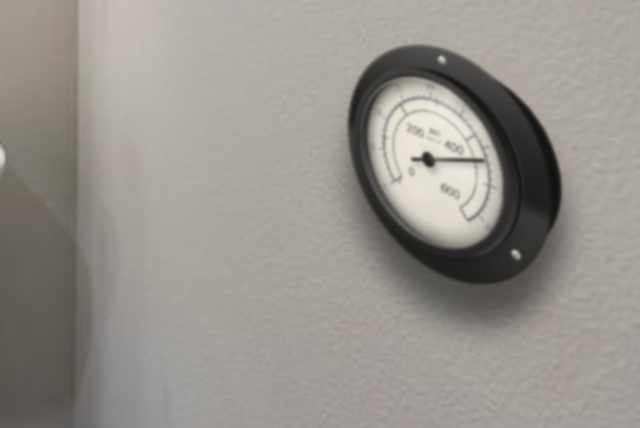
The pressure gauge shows 450 psi
